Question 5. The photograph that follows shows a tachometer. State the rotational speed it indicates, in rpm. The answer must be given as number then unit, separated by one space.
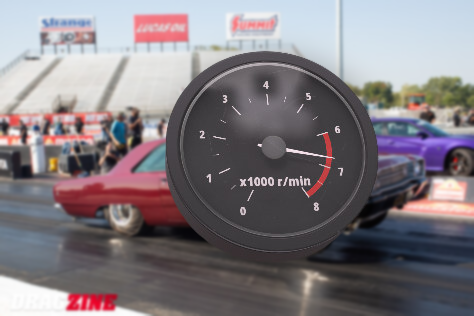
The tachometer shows 6750 rpm
